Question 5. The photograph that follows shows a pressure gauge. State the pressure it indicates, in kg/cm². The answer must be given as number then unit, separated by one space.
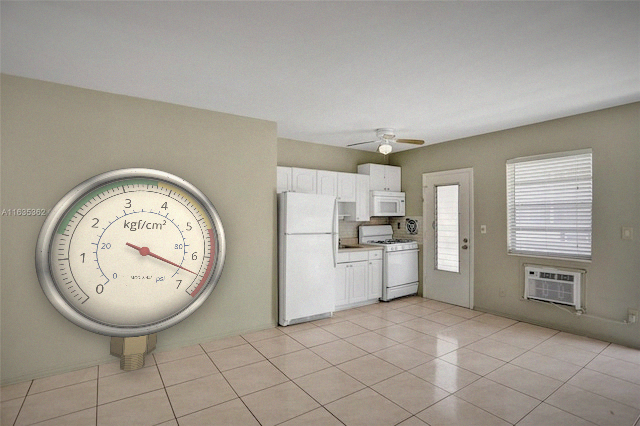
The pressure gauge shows 6.5 kg/cm²
